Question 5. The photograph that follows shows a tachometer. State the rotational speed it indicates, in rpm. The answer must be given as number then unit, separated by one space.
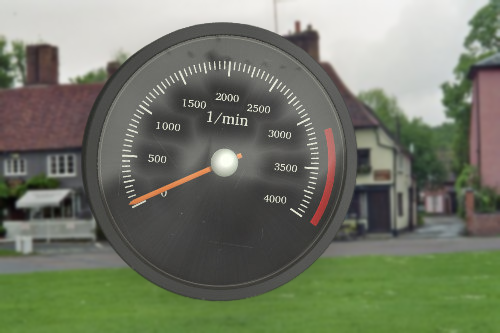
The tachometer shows 50 rpm
